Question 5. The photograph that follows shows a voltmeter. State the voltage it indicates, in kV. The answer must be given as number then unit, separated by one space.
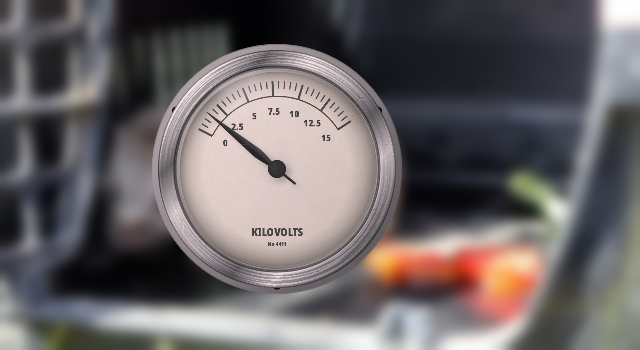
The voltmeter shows 1.5 kV
